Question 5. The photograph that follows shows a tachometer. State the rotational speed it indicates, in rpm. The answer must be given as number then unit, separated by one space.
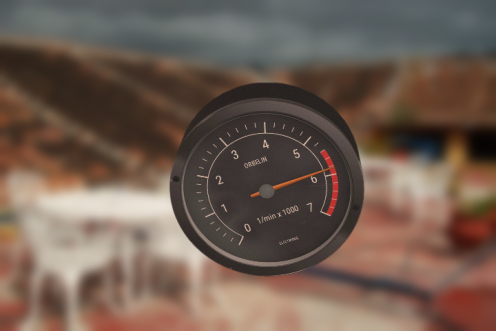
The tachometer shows 5800 rpm
